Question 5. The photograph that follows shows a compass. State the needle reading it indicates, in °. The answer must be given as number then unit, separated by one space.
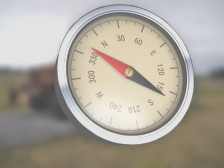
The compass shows 340 °
